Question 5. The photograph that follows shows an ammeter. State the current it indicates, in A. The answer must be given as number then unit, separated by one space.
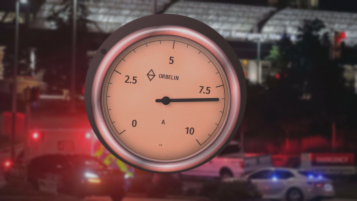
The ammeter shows 8 A
